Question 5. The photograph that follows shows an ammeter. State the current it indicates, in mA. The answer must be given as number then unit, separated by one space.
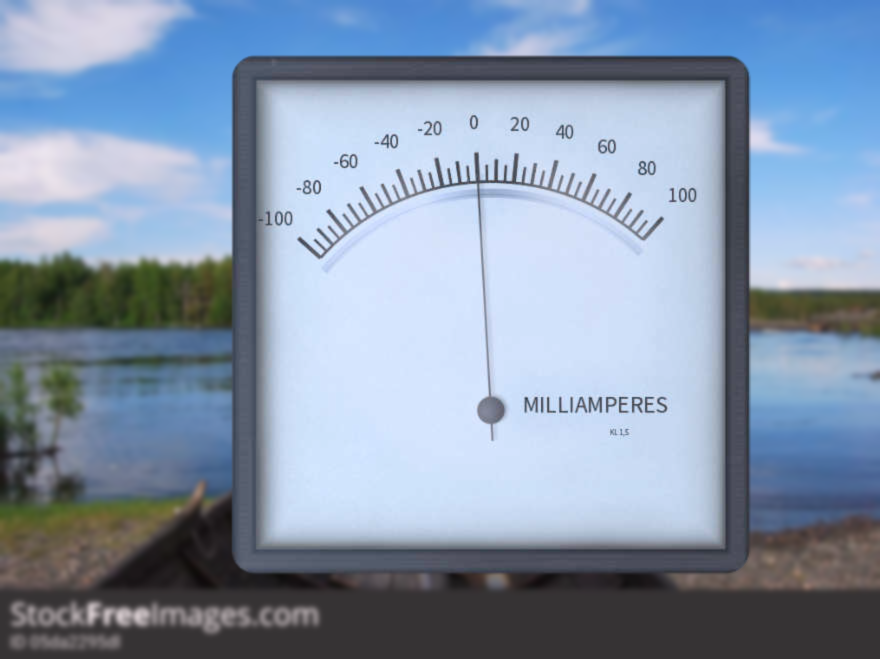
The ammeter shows 0 mA
